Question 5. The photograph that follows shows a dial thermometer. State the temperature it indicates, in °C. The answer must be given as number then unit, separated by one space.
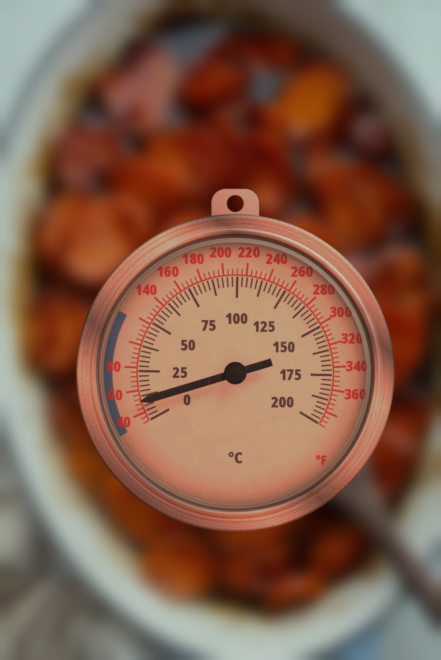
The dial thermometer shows 10 °C
